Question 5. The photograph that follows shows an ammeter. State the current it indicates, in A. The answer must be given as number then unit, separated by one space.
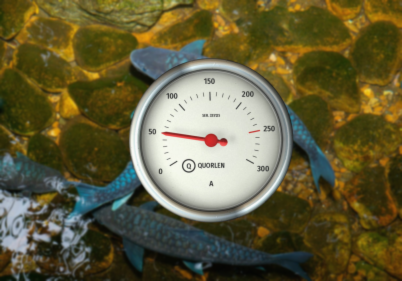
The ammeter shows 50 A
